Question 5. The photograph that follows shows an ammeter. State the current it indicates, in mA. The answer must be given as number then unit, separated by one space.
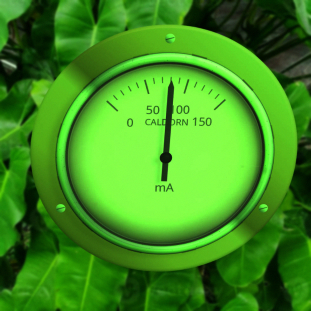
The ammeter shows 80 mA
